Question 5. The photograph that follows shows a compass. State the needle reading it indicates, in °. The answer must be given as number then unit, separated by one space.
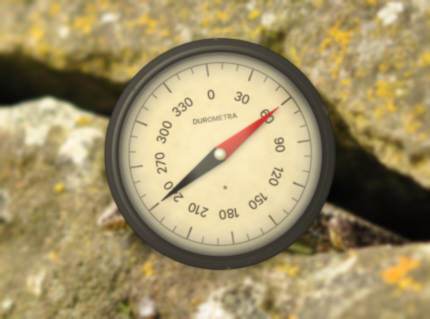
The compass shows 60 °
